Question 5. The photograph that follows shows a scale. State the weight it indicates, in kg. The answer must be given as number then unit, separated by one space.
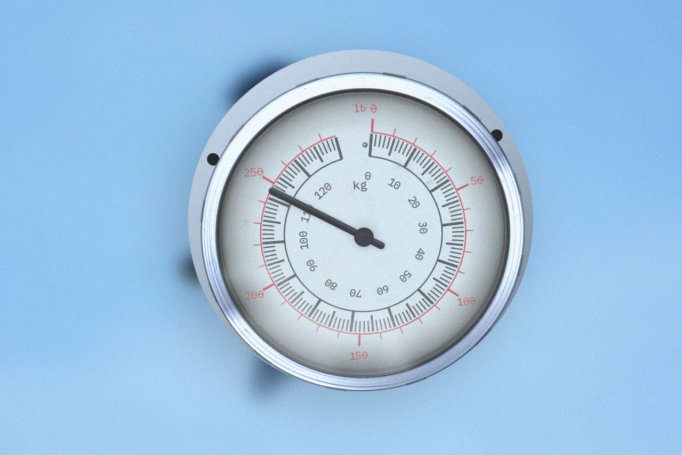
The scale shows 112 kg
